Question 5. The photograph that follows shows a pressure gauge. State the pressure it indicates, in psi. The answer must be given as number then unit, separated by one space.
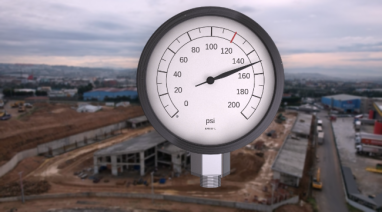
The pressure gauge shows 150 psi
